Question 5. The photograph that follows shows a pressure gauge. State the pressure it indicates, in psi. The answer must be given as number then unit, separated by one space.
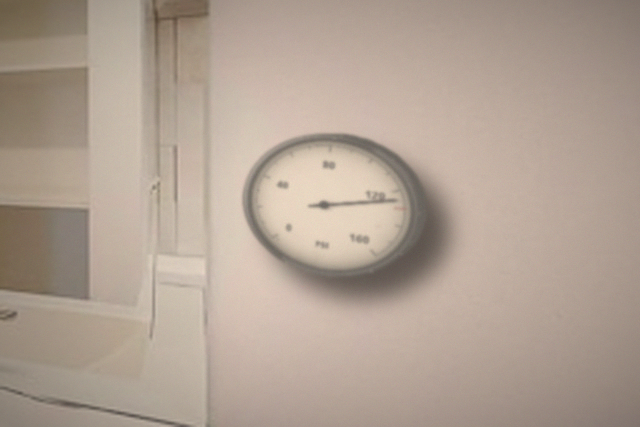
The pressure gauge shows 125 psi
